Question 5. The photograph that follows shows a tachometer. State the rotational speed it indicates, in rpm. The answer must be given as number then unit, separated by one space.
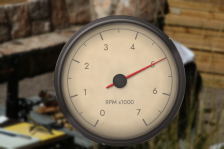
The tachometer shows 5000 rpm
